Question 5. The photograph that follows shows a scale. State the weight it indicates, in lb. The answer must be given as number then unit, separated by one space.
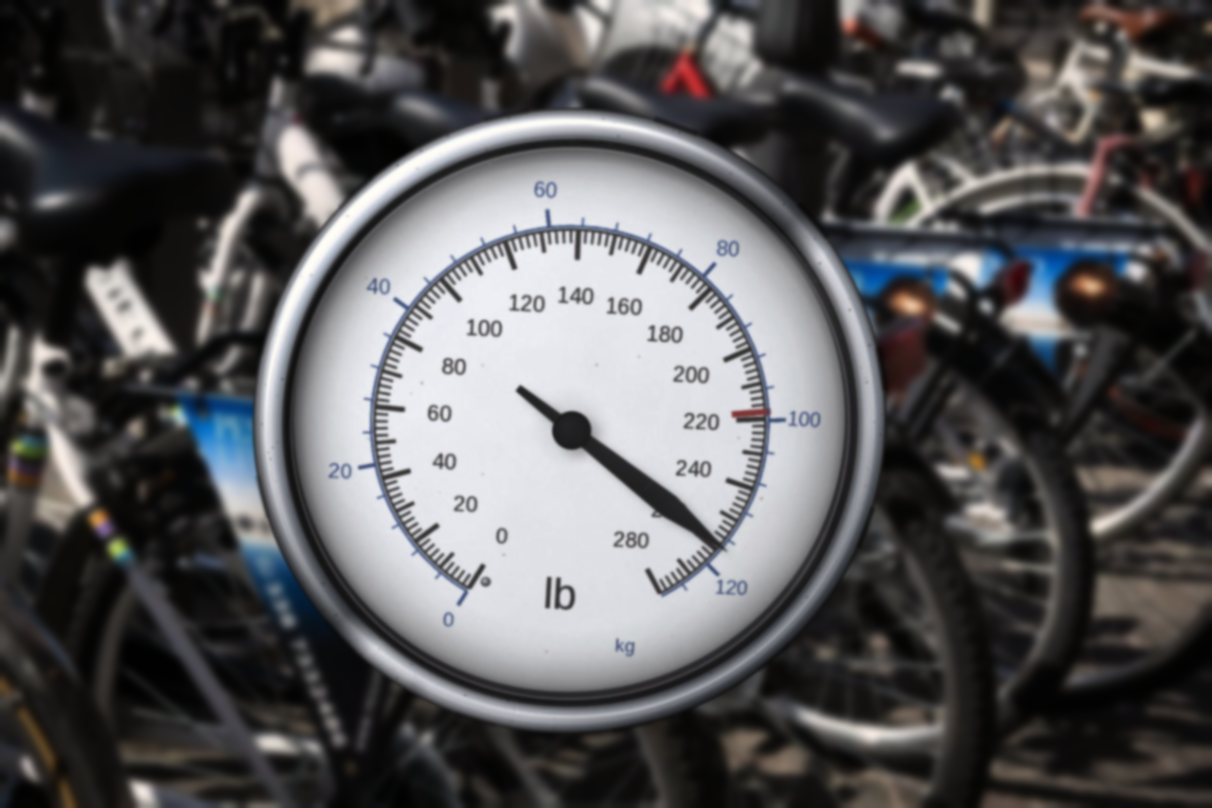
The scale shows 258 lb
